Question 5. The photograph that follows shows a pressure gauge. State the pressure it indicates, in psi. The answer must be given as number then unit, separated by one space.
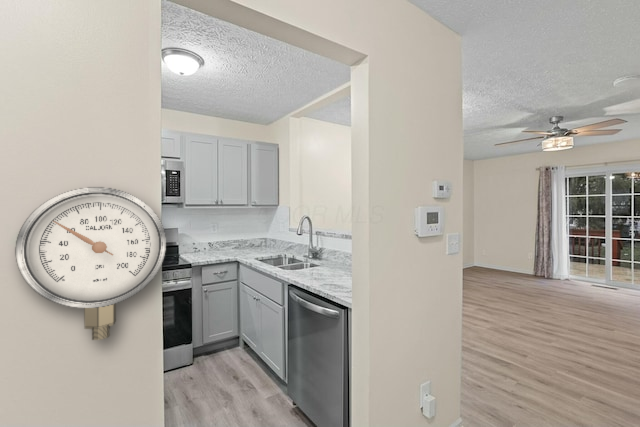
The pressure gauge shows 60 psi
